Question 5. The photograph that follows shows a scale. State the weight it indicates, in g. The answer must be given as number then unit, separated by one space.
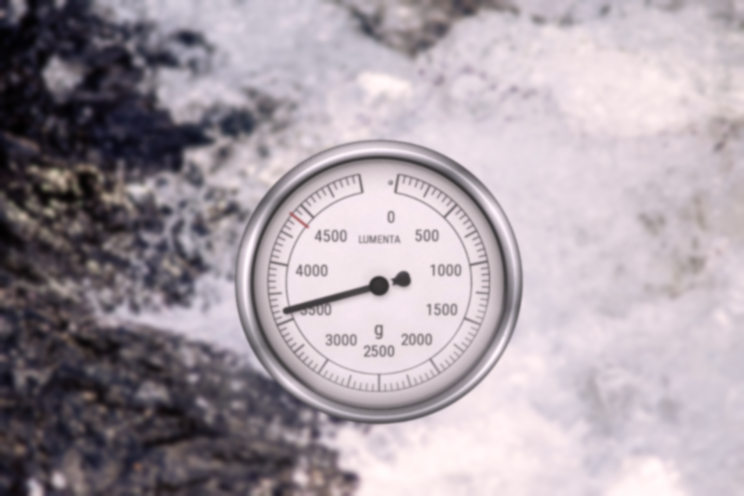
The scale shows 3600 g
